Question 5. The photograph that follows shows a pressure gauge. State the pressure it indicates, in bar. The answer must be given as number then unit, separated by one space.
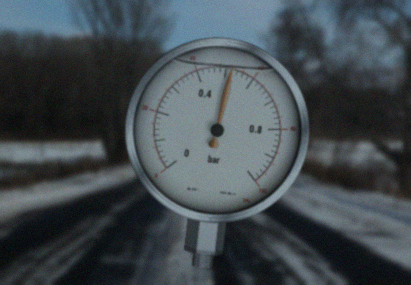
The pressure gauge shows 0.52 bar
